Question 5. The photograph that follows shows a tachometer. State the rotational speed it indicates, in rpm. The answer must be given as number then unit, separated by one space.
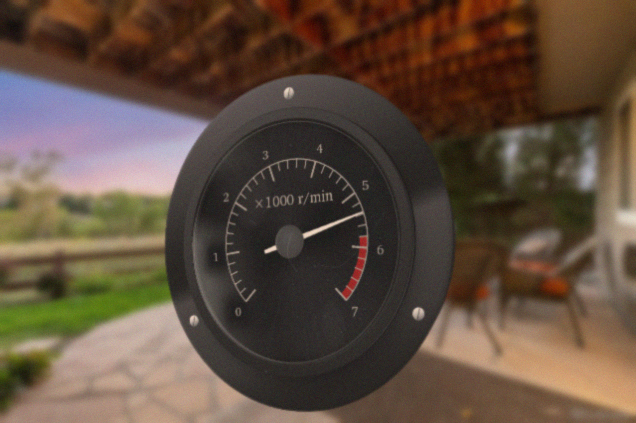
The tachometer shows 5400 rpm
